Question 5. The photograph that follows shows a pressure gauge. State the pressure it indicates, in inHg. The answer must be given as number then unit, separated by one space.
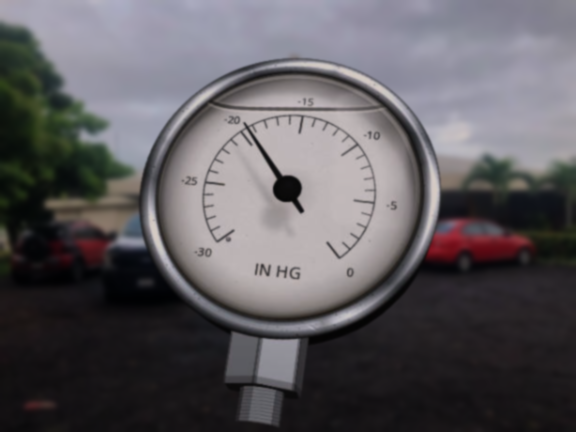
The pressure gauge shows -19.5 inHg
